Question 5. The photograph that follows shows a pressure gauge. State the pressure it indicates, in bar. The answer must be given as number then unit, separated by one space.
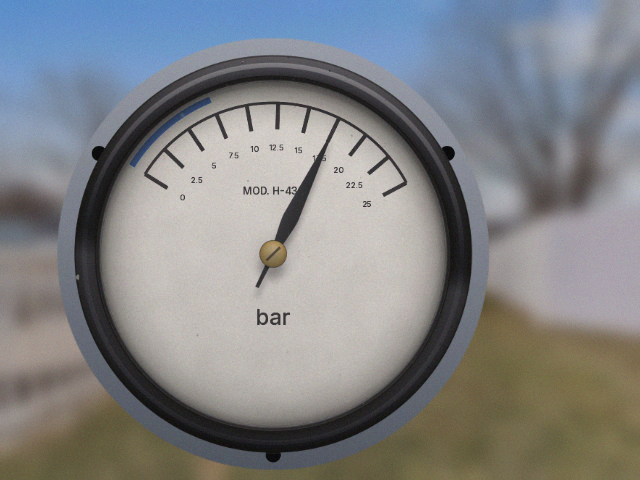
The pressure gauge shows 17.5 bar
